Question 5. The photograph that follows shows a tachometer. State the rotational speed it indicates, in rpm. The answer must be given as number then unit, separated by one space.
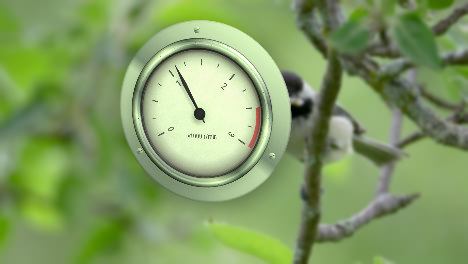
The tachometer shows 1125 rpm
